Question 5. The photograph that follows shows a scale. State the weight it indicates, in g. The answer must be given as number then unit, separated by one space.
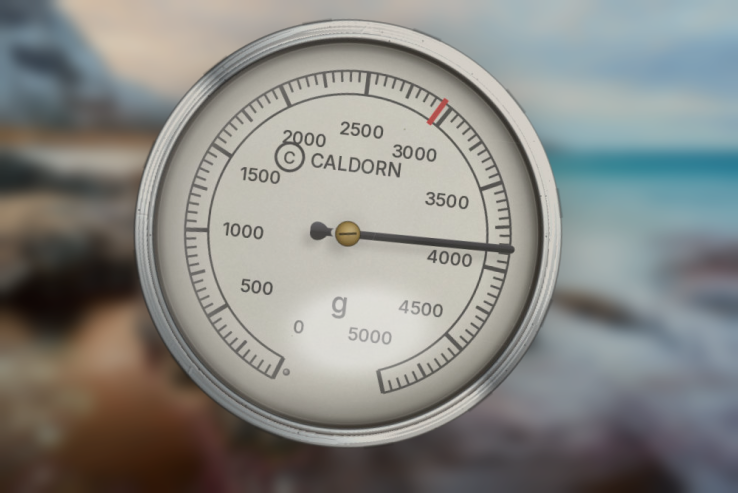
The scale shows 3875 g
